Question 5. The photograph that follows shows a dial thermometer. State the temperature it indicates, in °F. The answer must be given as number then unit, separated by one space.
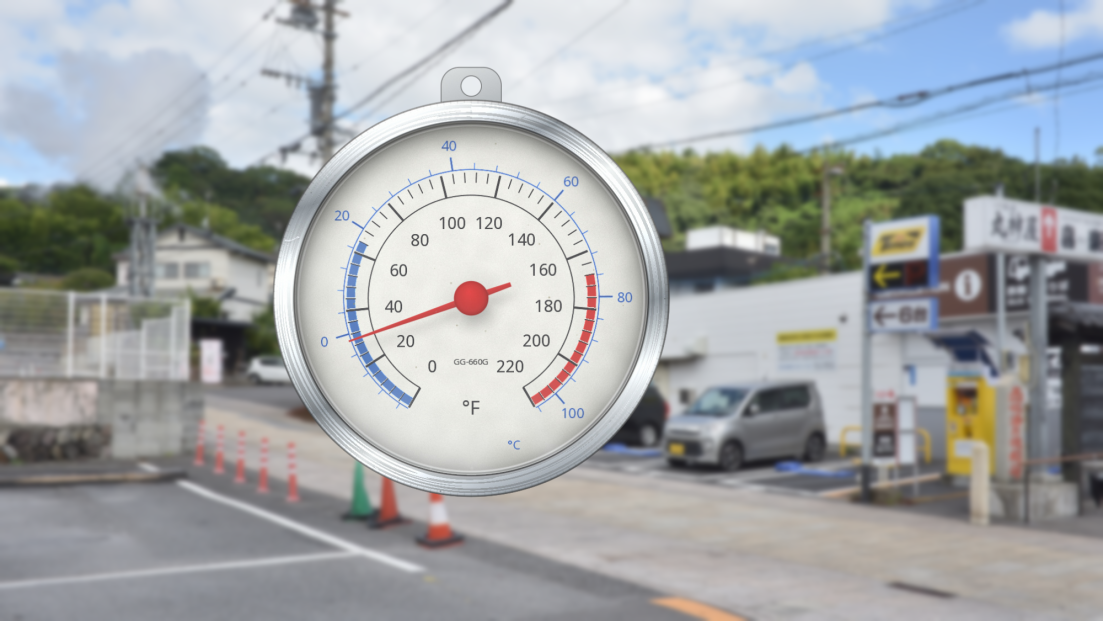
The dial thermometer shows 30 °F
